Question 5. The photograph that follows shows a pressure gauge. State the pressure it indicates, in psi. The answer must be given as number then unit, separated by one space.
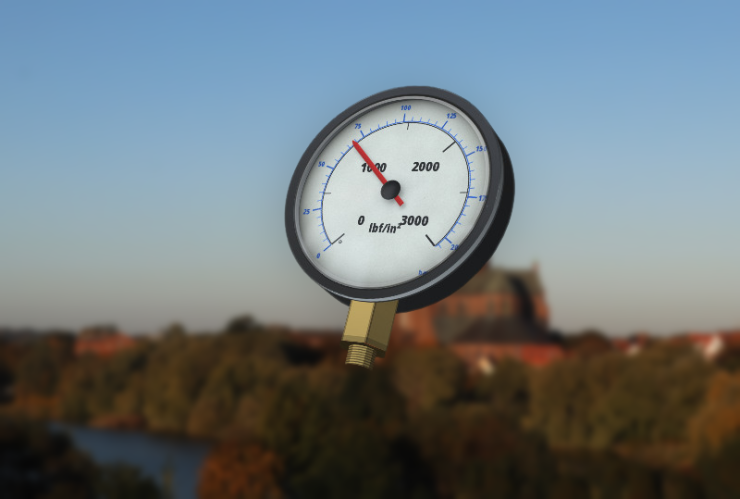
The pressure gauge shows 1000 psi
